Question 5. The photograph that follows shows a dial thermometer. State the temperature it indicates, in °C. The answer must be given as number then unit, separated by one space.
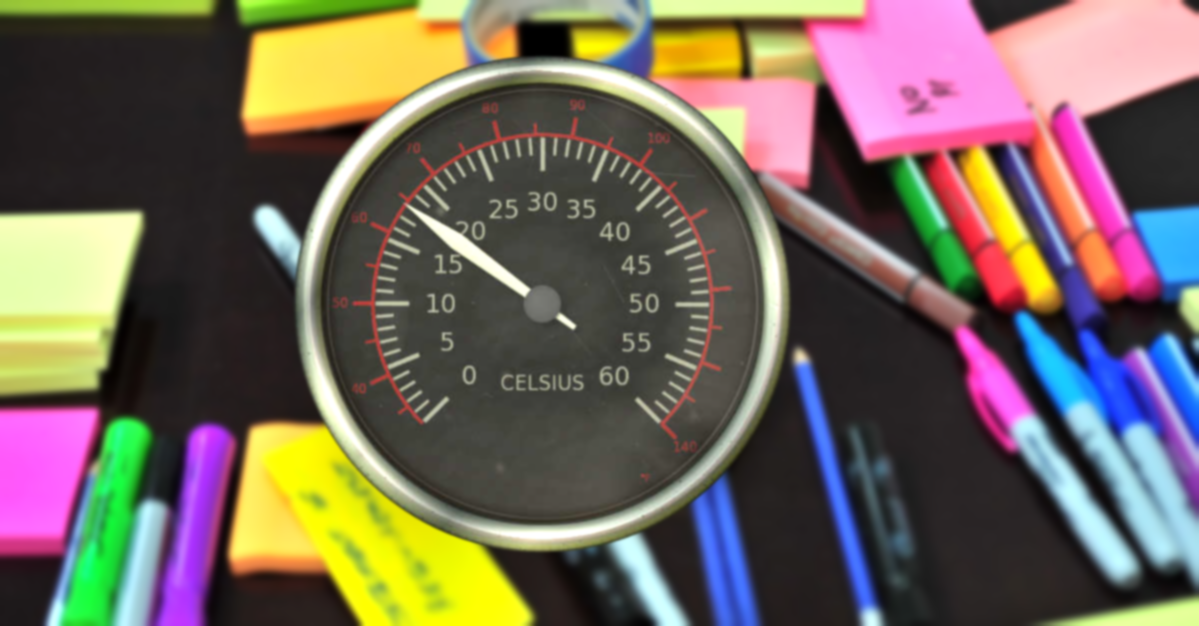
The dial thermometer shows 18 °C
